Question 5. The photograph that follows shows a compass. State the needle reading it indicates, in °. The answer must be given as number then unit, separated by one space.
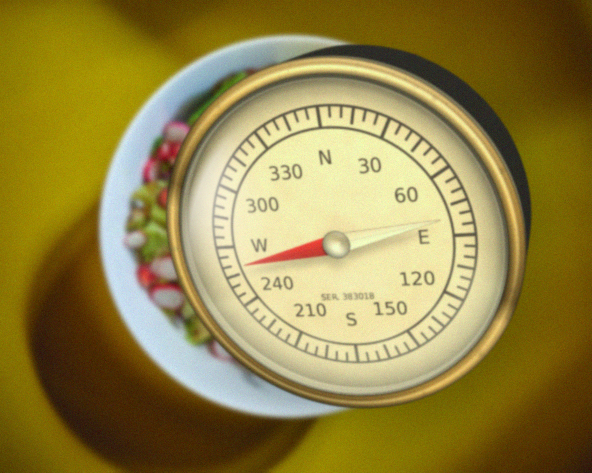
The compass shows 260 °
